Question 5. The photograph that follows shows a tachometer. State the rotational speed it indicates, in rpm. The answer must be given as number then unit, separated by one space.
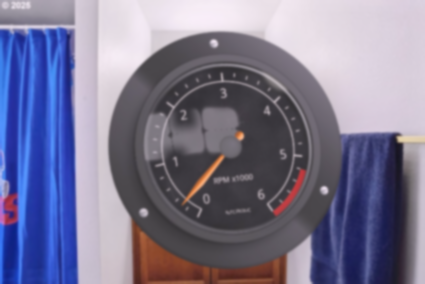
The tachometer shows 300 rpm
